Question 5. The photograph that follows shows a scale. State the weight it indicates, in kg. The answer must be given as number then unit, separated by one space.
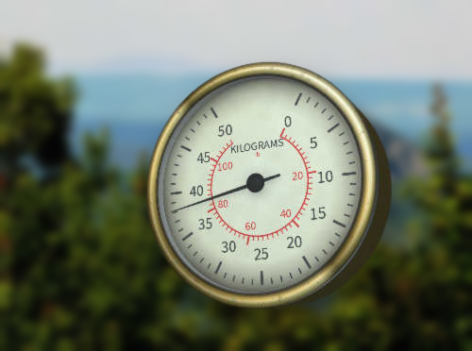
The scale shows 38 kg
